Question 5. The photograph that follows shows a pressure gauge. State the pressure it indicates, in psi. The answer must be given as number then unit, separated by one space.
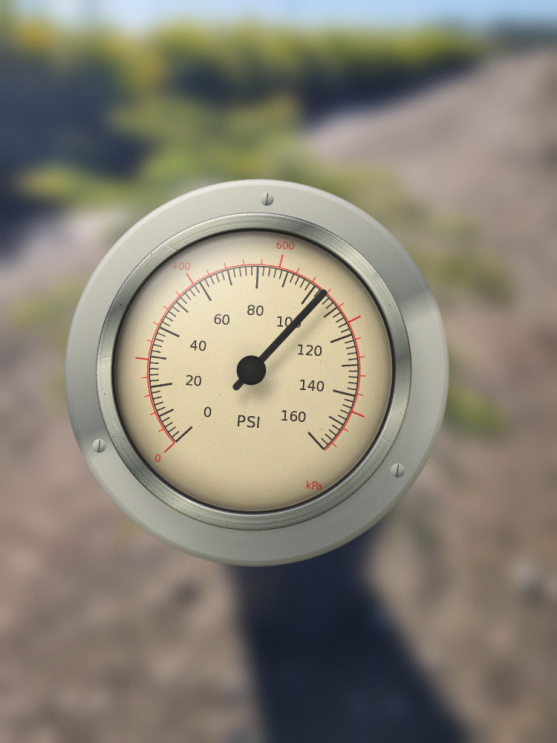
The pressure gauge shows 104 psi
